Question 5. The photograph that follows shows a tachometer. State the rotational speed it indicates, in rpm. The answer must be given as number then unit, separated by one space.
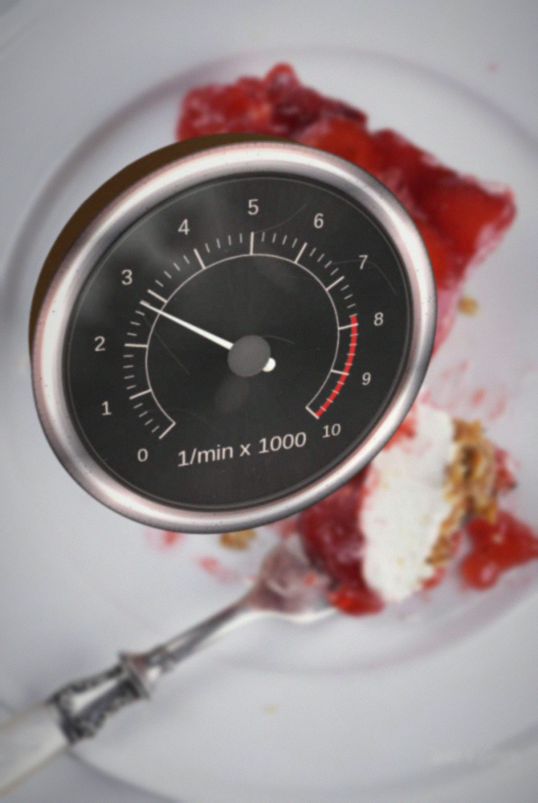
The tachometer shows 2800 rpm
